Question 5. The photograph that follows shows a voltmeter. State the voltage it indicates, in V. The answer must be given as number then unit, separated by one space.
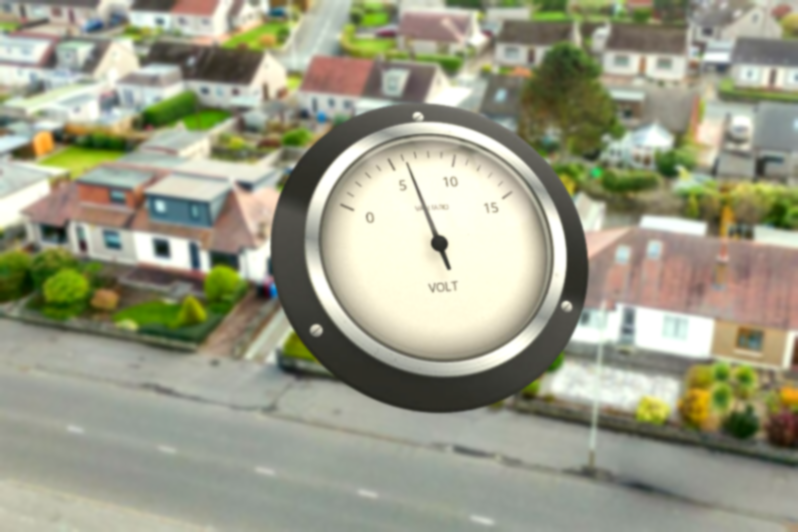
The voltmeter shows 6 V
